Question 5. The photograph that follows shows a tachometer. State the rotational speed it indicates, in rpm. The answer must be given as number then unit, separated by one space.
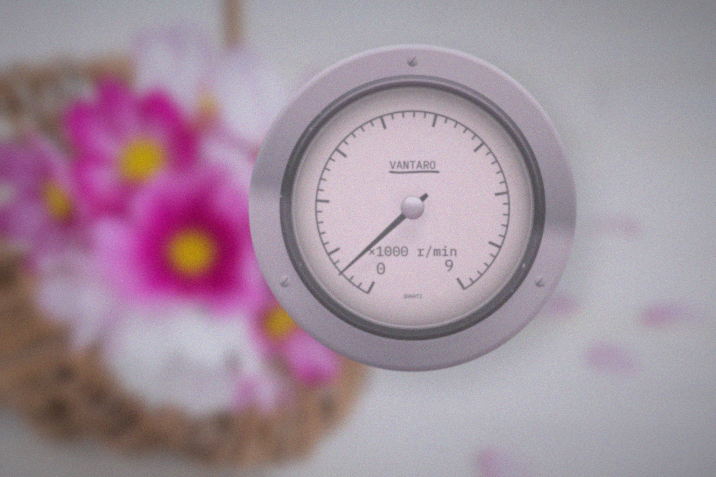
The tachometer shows 600 rpm
